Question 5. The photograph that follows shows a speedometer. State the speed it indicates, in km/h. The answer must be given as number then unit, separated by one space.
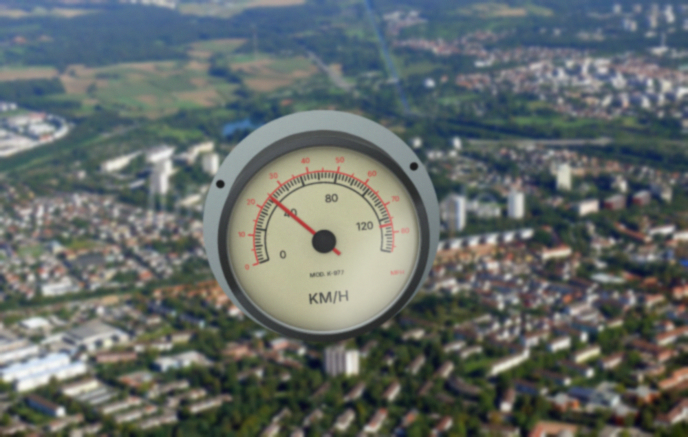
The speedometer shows 40 km/h
